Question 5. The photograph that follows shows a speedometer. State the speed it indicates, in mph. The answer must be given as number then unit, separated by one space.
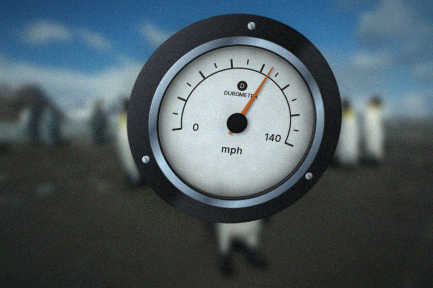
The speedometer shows 85 mph
